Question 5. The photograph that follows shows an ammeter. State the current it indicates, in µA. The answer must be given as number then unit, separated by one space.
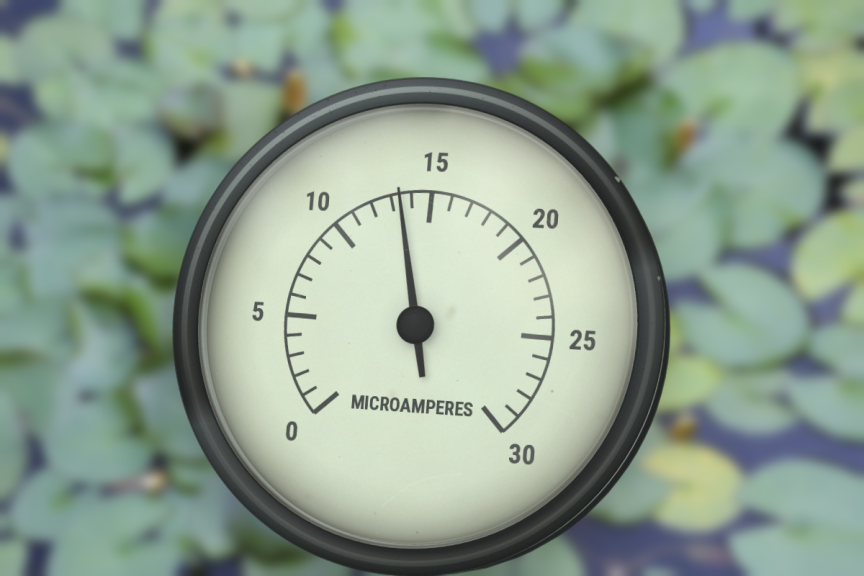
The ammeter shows 13.5 µA
